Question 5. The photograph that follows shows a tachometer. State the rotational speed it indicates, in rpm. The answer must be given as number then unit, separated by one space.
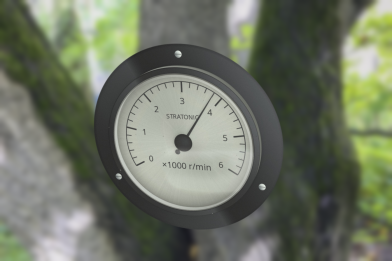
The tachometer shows 3800 rpm
